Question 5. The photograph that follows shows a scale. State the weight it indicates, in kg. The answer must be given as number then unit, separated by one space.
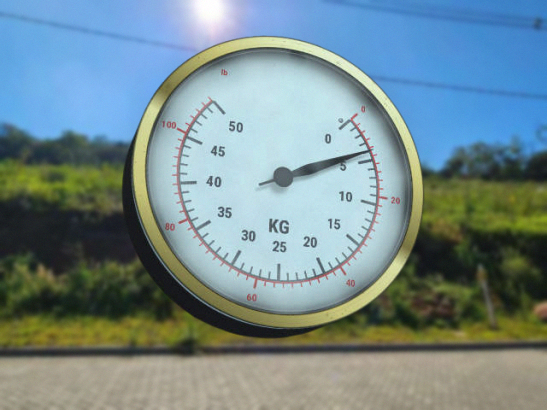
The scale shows 4 kg
